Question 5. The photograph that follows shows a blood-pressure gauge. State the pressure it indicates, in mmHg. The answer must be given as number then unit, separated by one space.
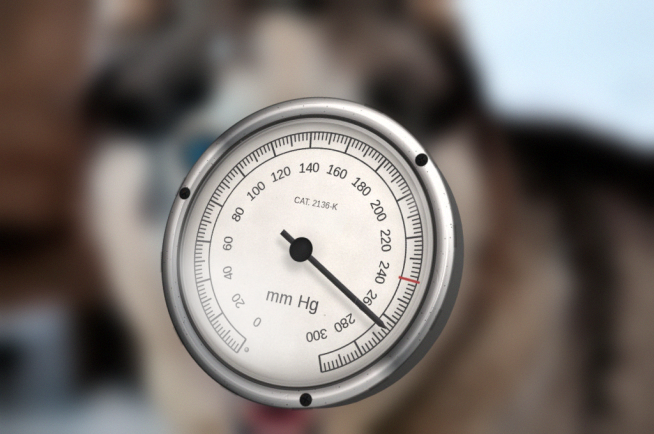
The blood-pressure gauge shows 264 mmHg
